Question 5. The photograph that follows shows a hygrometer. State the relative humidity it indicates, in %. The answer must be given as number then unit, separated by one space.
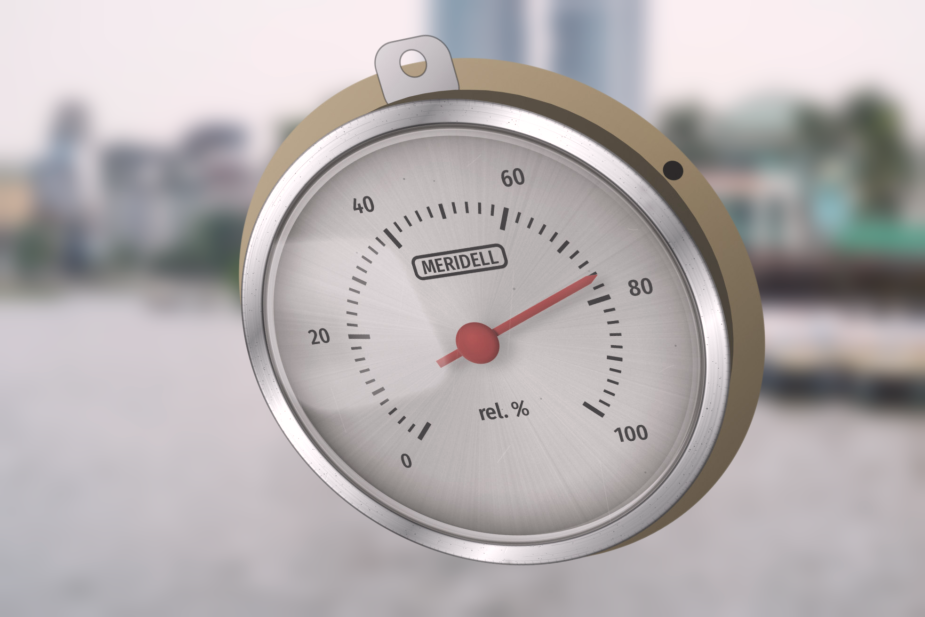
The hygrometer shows 76 %
